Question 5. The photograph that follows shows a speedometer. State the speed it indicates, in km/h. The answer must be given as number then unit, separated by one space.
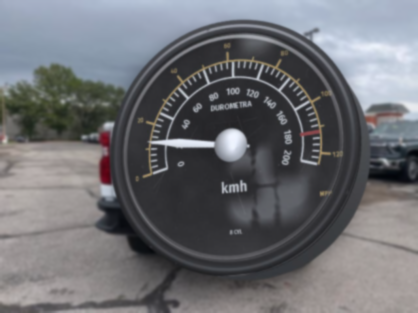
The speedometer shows 20 km/h
